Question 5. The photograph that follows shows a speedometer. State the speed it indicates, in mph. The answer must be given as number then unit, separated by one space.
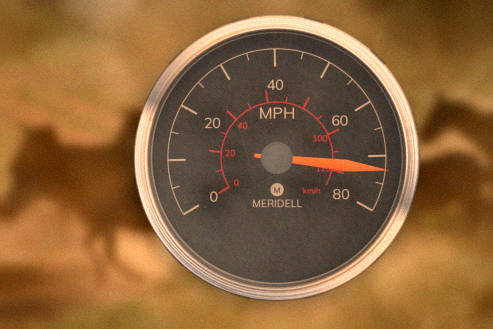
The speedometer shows 72.5 mph
